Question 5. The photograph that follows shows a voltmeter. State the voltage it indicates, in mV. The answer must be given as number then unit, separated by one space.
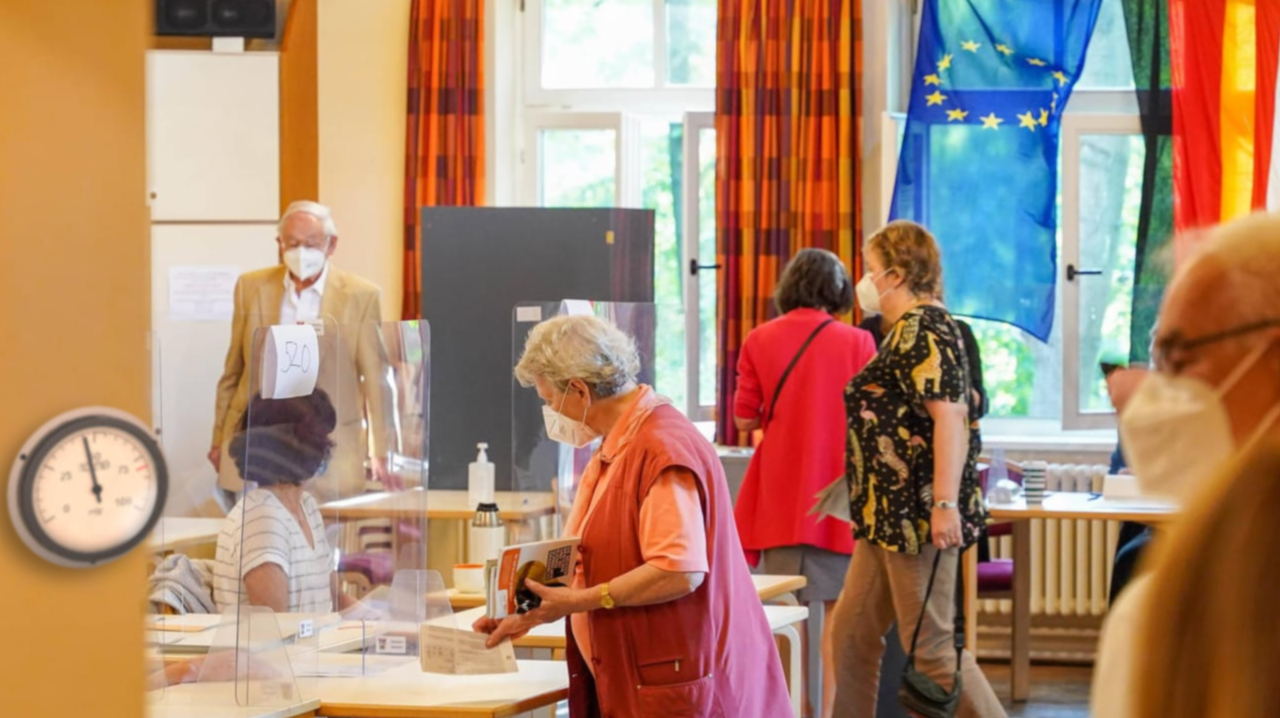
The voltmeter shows 45 mV
